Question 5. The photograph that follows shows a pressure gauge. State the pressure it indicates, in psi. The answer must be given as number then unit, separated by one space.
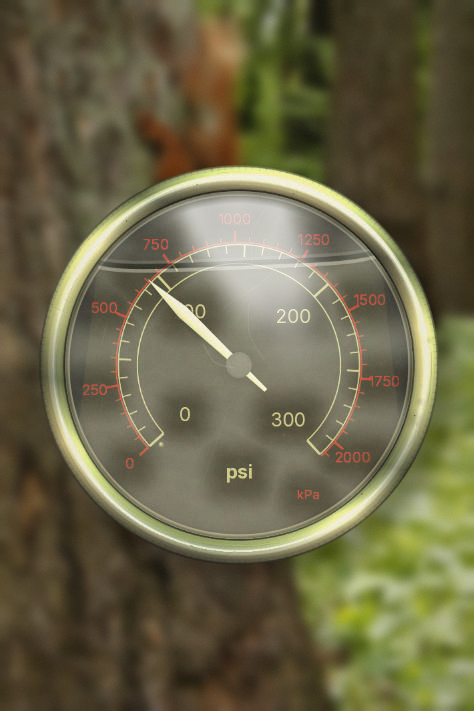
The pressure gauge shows 95 psi
